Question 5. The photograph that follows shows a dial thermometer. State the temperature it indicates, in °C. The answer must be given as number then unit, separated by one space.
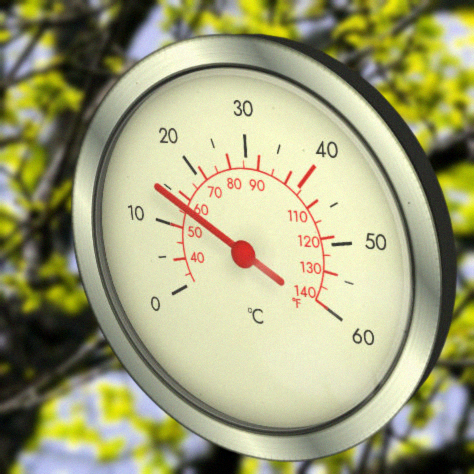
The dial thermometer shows 15 °C
